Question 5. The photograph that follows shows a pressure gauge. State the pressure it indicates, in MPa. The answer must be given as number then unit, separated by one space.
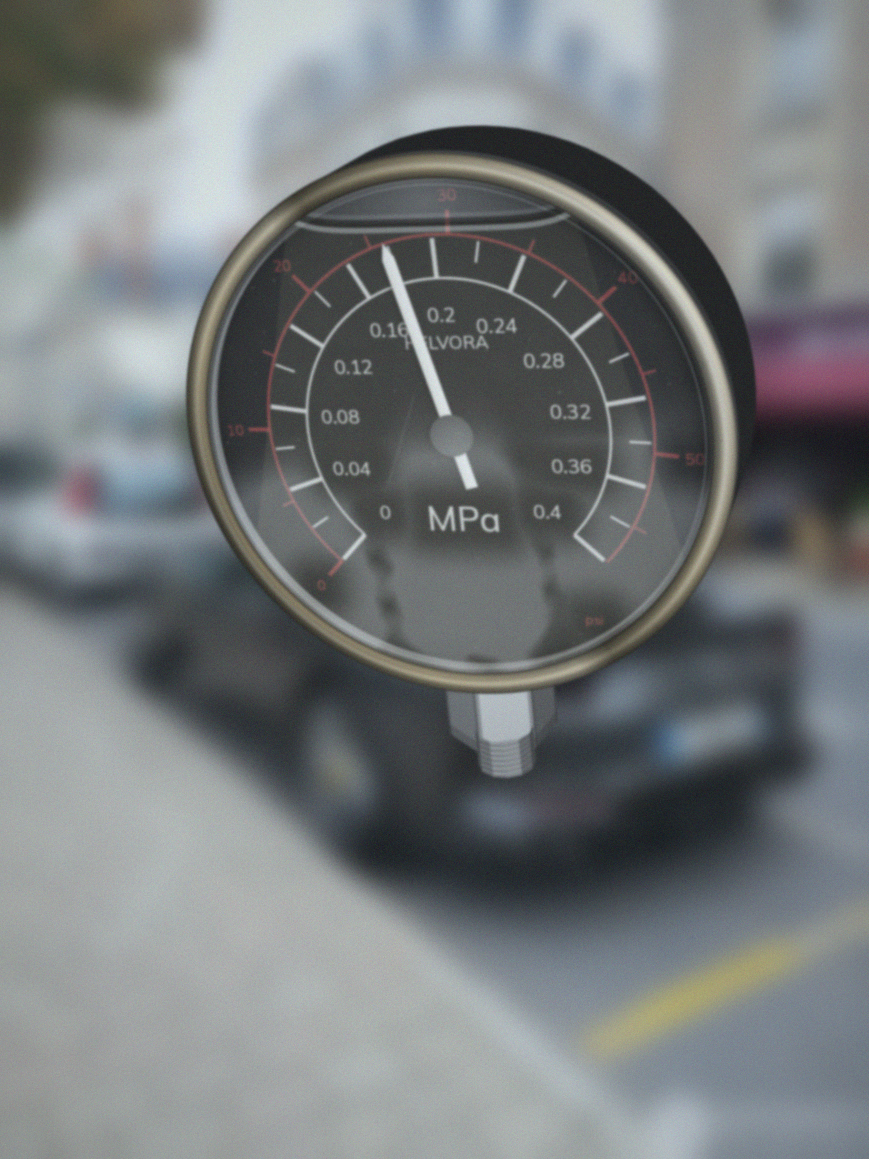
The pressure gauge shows 0.18 MPa
